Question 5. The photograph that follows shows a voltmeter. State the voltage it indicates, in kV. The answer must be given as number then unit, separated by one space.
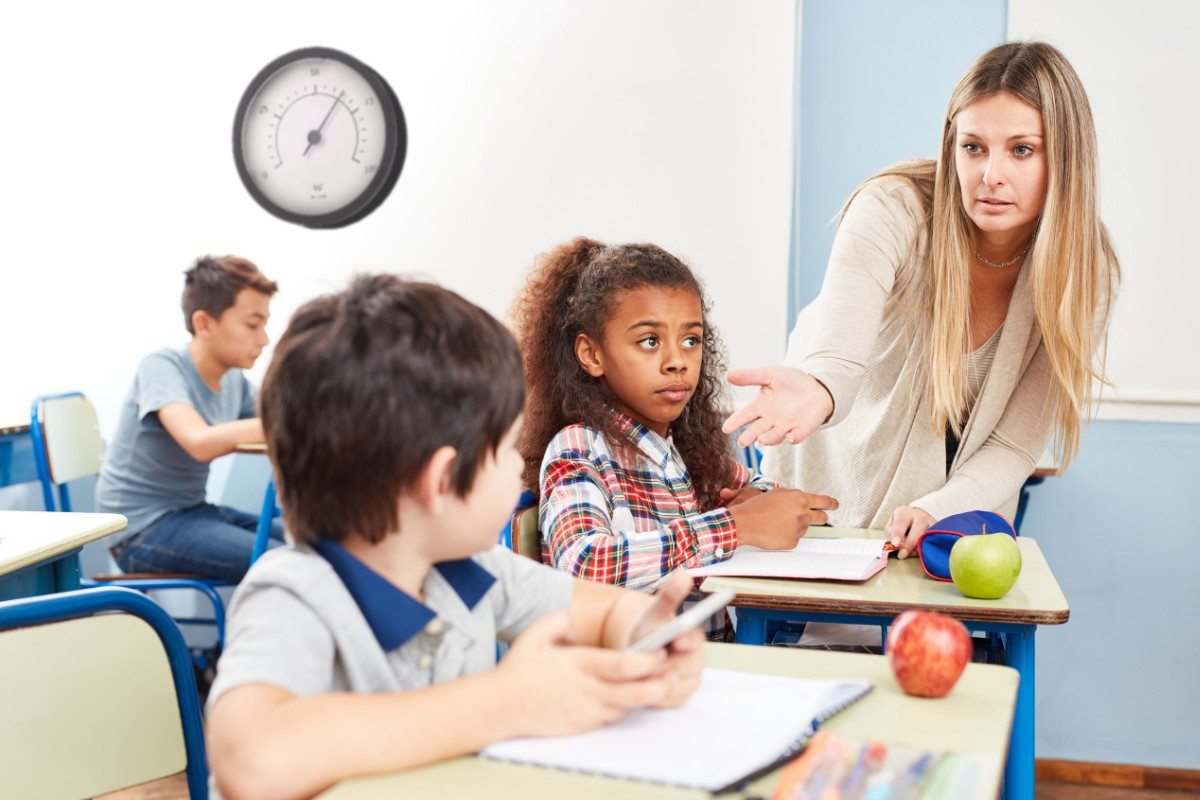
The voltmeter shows 65 kV
